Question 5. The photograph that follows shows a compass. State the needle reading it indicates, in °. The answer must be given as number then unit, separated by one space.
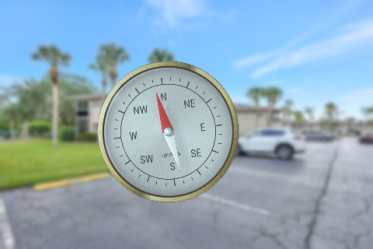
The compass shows 350 °
